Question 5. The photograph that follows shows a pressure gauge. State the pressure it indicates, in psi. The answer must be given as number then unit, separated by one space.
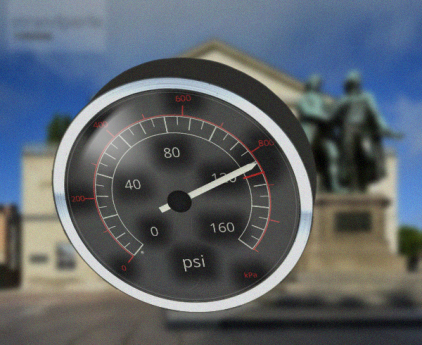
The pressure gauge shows 120 psi
